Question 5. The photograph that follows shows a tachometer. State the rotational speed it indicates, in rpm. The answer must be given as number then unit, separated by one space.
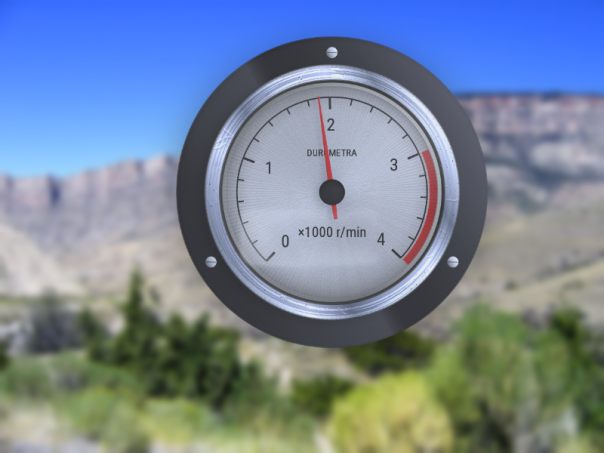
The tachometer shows 1900 rpm
